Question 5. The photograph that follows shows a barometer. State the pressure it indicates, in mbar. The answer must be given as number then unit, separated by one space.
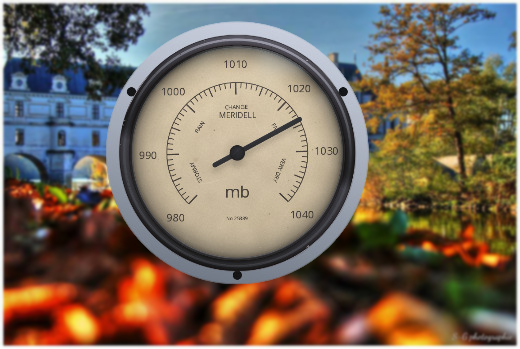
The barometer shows 1024 mbar
